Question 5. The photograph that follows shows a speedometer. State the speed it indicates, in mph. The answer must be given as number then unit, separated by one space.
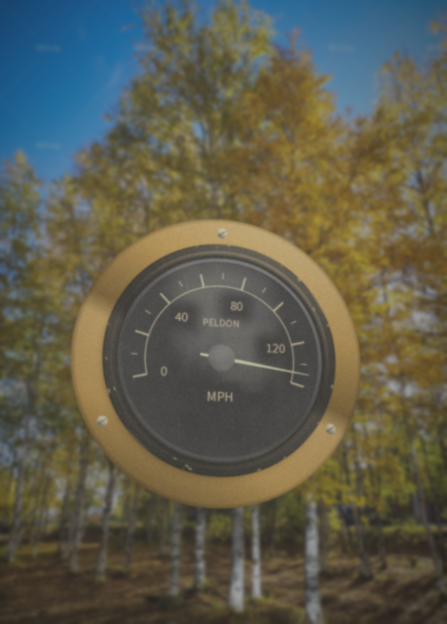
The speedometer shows 135 mph
